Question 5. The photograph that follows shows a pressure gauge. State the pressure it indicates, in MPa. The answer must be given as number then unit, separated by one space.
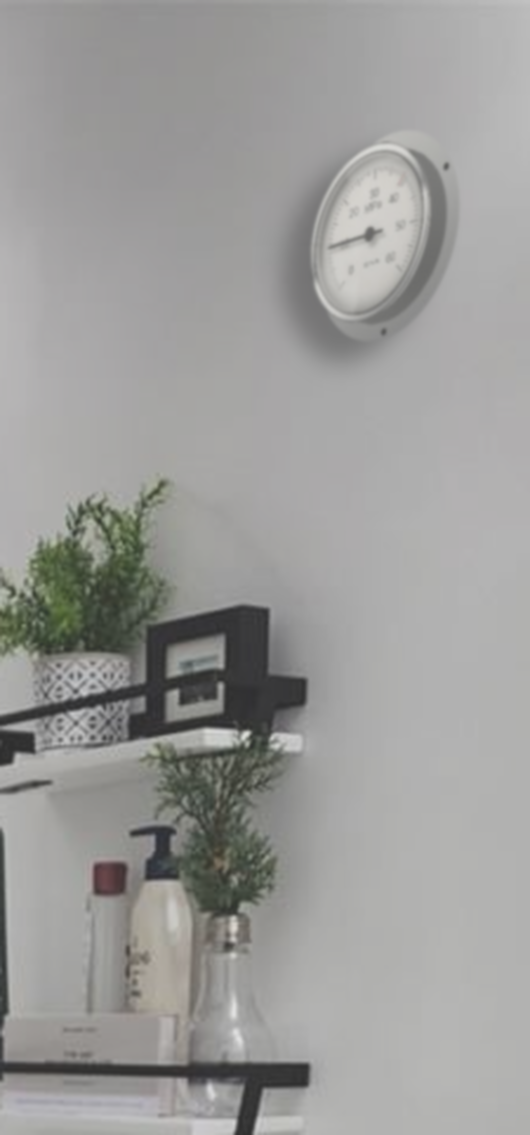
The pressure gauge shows 10 MPa
